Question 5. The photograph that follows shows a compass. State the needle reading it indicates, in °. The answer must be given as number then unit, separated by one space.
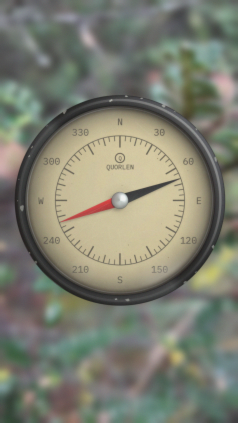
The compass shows 250 °
